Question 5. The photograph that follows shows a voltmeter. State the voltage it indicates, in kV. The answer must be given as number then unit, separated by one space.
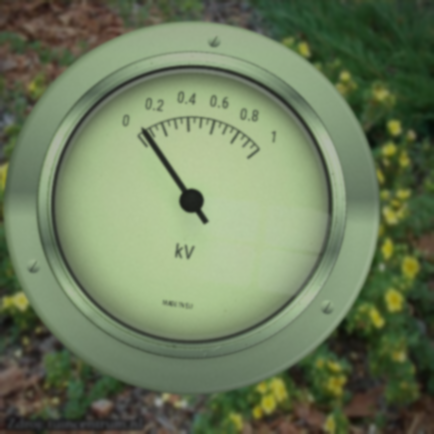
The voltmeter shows 0.05 kV
